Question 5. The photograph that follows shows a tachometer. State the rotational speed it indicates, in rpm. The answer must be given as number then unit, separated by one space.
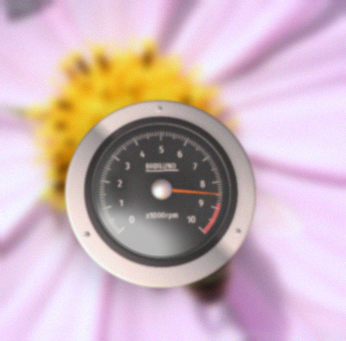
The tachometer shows 8500 rpm
